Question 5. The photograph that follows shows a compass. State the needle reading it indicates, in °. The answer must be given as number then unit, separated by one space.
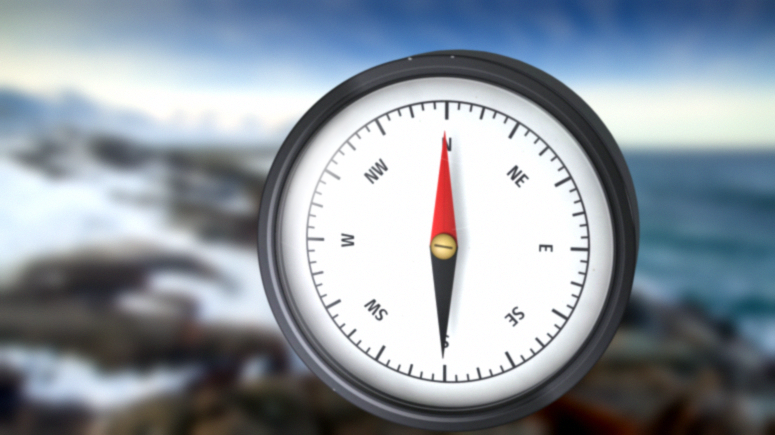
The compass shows 0 °
